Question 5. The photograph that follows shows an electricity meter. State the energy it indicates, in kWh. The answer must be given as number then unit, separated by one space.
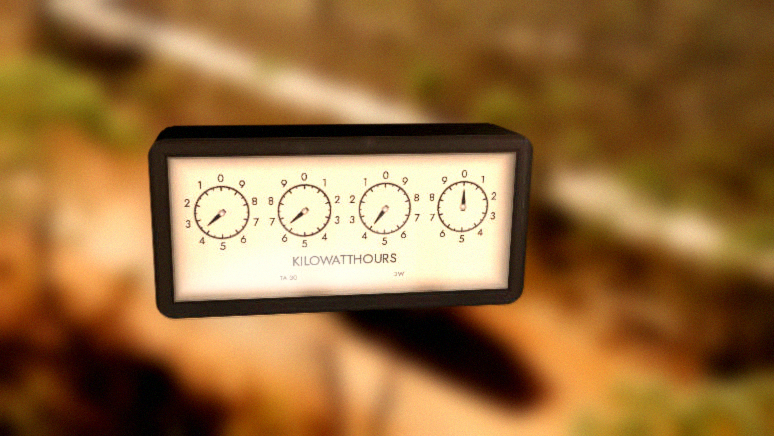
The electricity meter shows 3640 kWh
